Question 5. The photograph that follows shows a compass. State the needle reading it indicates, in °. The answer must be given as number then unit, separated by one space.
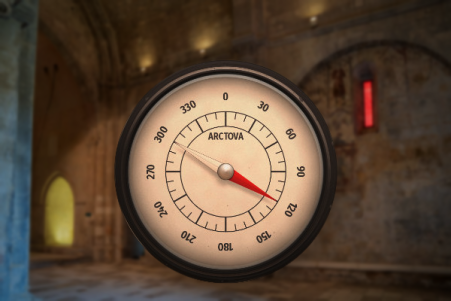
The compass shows 120 °
